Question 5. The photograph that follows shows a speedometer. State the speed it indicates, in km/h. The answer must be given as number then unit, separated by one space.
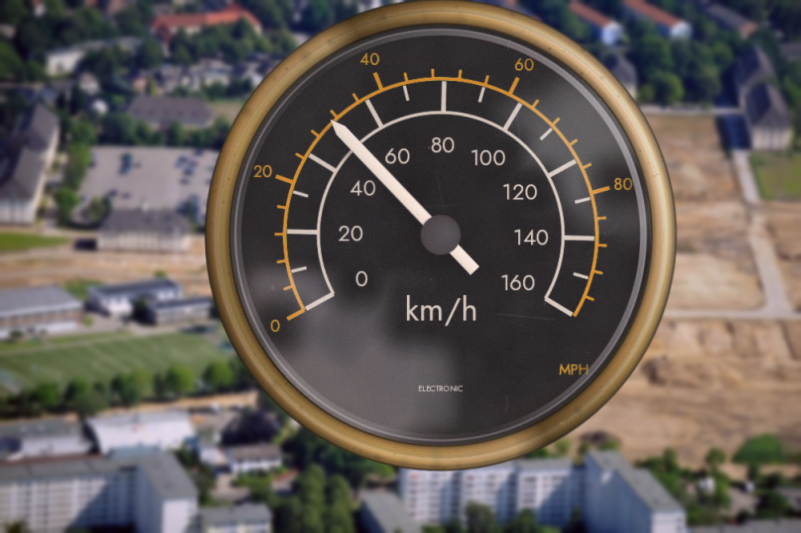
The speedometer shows 50 km/h
